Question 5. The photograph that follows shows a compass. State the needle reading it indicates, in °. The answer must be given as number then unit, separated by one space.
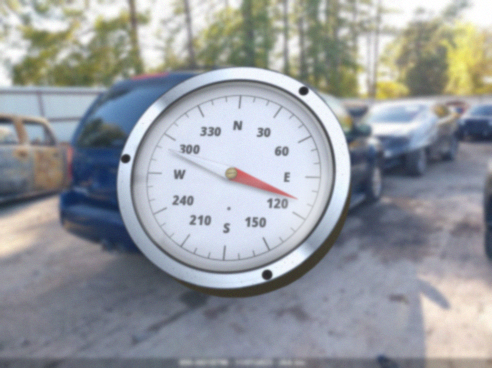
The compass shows 110 °
